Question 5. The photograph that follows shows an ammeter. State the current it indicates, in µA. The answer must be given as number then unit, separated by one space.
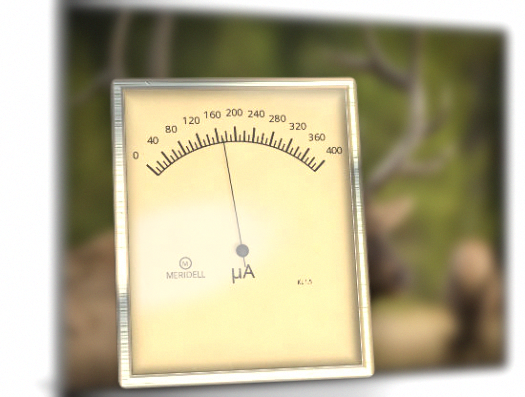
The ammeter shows 170 µA
